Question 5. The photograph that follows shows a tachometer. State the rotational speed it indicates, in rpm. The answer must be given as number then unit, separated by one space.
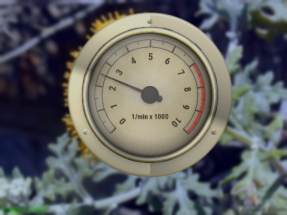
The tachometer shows 2500 rpm
